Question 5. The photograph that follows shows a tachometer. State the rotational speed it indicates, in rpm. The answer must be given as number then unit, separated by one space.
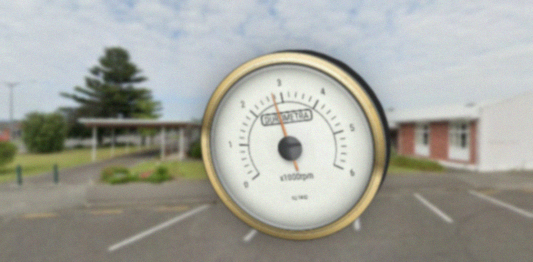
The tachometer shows 2800 rpm
